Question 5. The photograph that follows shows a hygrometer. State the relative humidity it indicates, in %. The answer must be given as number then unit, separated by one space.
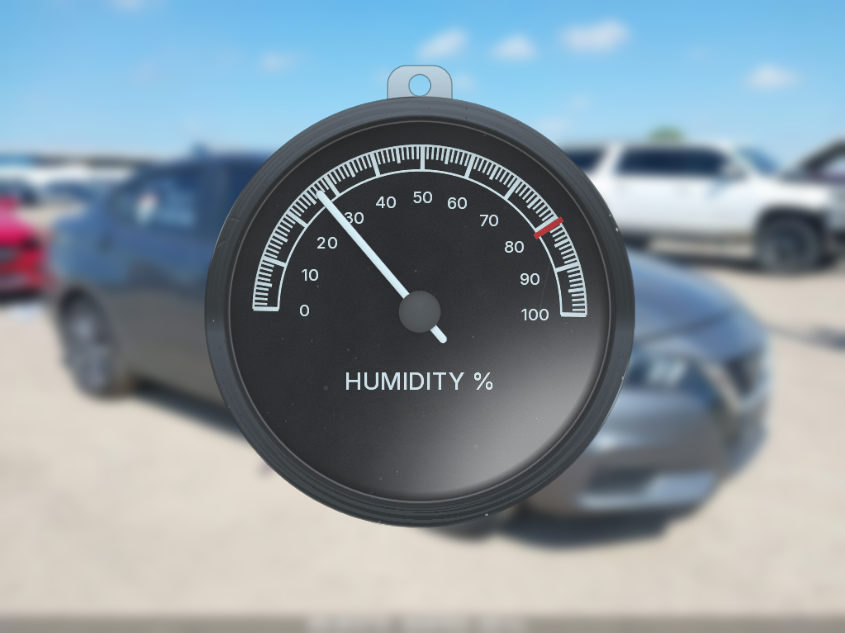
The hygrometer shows 27 %
